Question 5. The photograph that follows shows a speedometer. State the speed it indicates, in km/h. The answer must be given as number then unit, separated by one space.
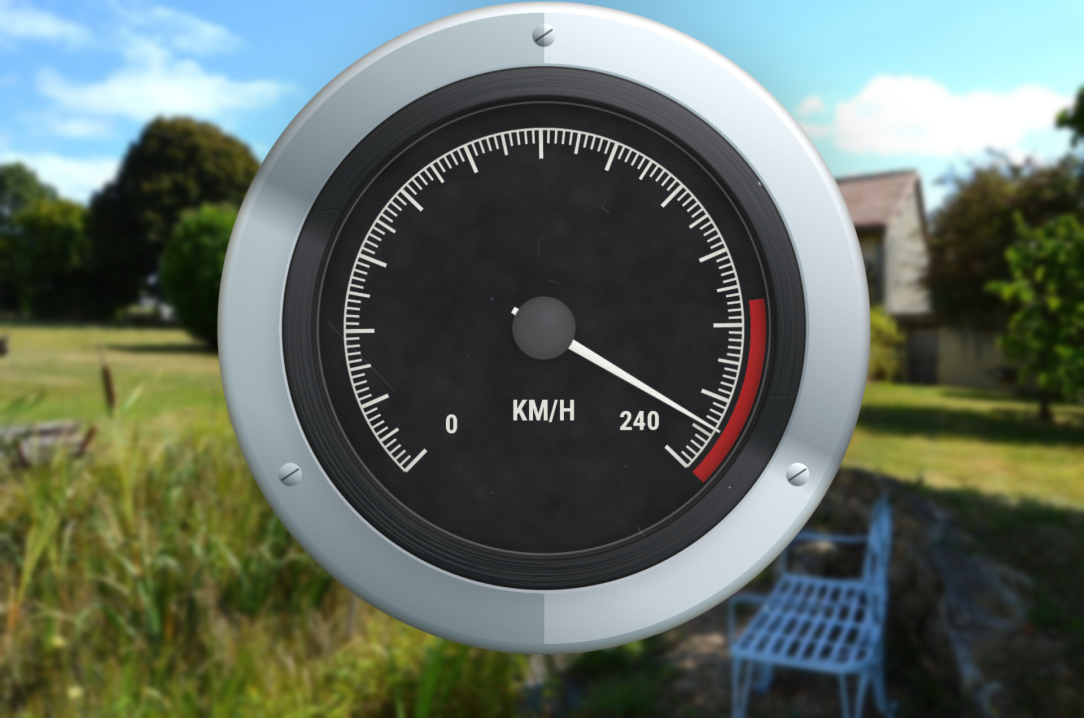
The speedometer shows 228 km/h
